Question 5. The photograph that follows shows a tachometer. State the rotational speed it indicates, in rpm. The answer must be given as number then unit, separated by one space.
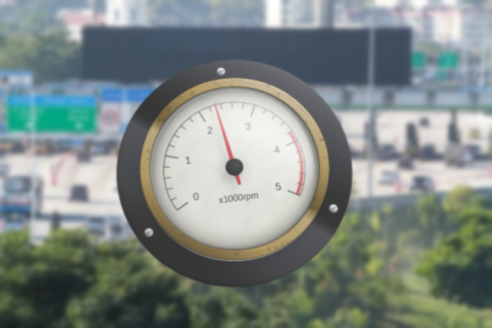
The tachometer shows 2300 rpm
